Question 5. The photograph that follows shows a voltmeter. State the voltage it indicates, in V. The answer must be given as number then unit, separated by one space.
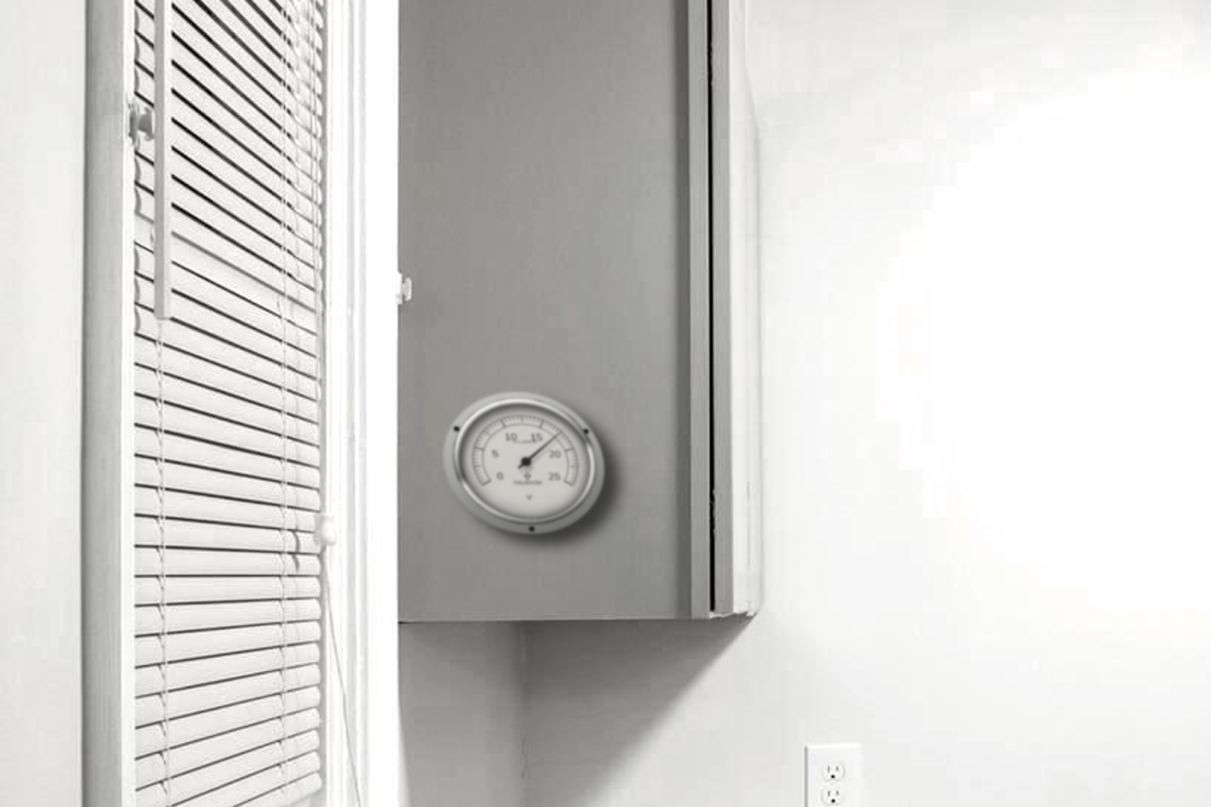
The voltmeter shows 17.5 V
